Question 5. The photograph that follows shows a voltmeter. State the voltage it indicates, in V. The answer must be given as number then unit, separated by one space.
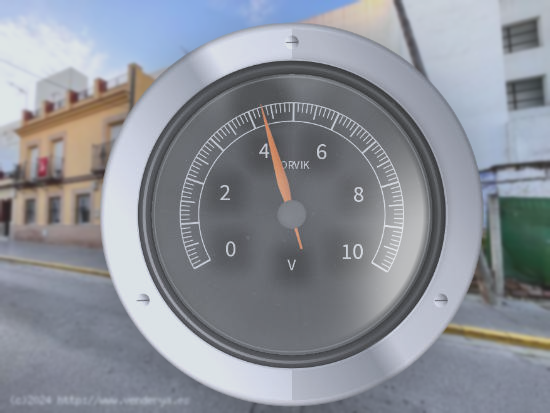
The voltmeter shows 4.3 V
